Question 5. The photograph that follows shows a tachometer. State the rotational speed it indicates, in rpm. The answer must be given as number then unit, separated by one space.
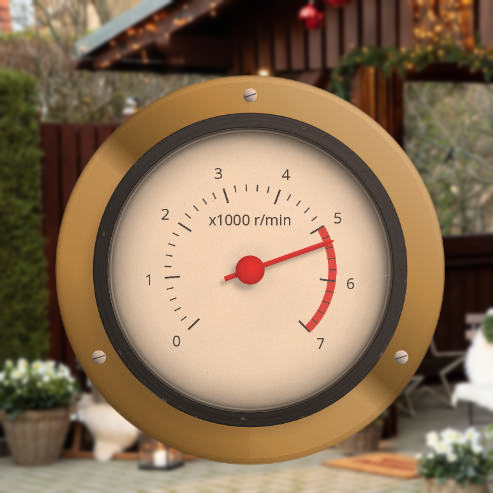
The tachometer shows 5300 rpm
